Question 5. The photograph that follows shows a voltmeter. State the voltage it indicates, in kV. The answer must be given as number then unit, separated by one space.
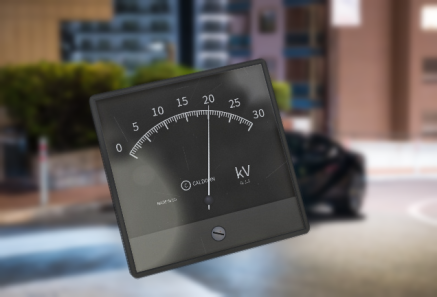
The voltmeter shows 20 kV
